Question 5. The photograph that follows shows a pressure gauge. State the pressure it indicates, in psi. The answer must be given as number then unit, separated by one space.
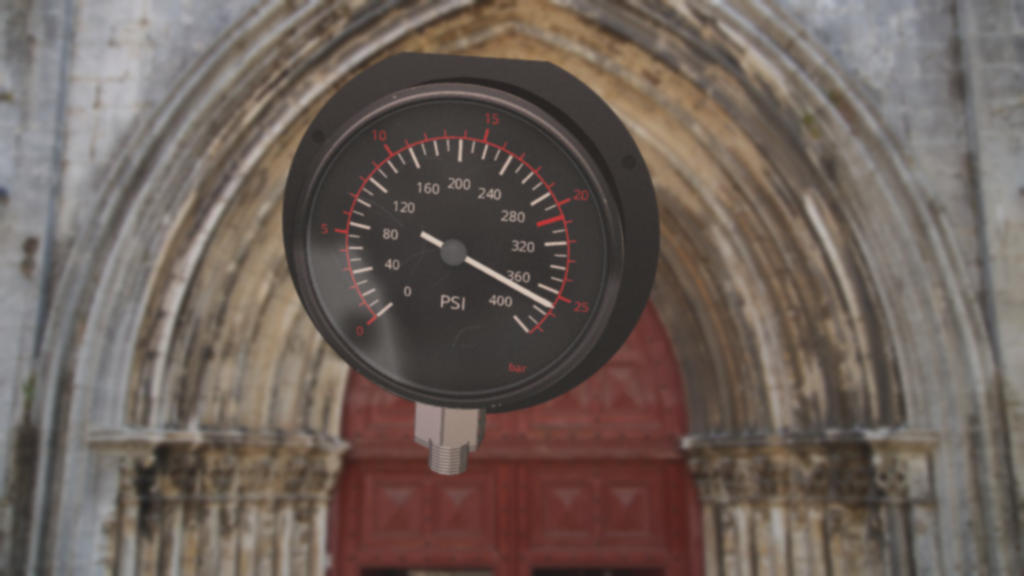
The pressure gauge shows 370 psi
